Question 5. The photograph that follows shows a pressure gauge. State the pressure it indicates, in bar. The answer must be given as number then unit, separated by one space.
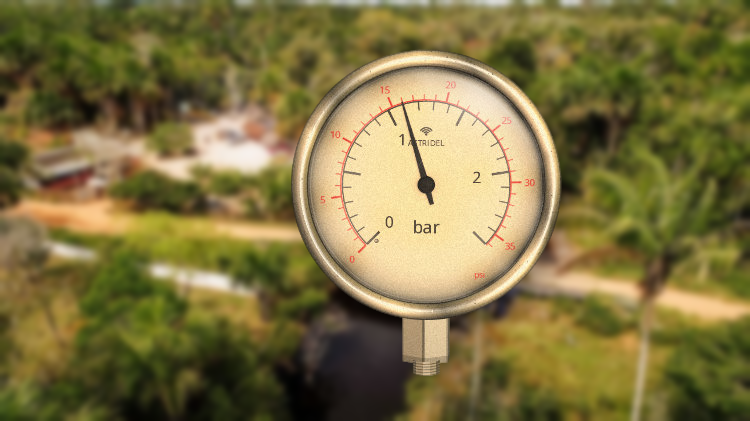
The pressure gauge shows 1.1 bar
